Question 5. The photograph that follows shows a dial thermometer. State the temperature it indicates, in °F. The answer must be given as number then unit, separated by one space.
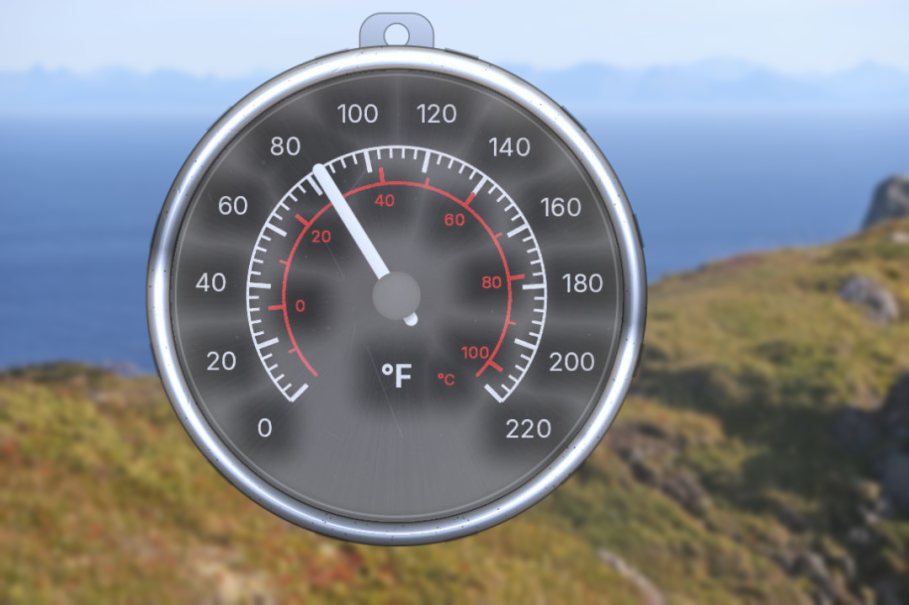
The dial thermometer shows 84 °F
